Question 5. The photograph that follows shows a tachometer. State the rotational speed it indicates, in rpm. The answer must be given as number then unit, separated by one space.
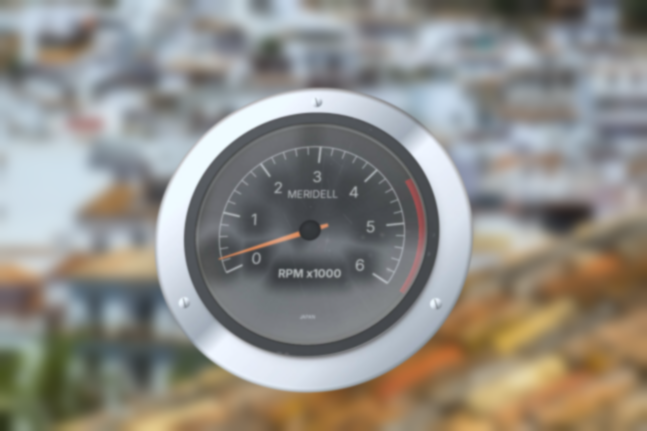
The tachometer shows 200 rpm
